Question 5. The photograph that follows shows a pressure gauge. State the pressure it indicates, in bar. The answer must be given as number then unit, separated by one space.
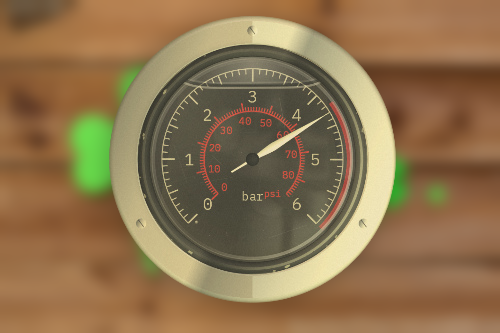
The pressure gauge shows 4.3 bar
